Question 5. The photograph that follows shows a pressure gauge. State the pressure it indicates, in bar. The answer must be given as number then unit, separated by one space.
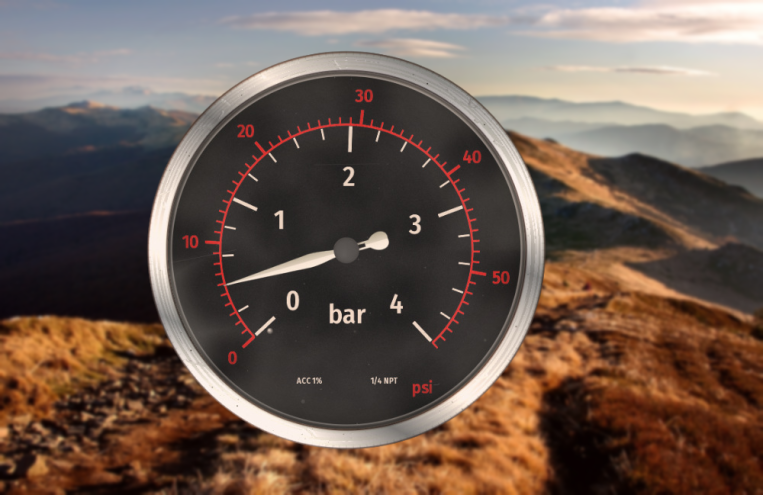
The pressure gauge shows 0.4 bar
